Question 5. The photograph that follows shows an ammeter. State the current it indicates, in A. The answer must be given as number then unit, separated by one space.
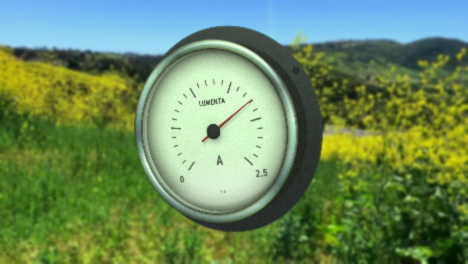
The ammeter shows 1.8 A
